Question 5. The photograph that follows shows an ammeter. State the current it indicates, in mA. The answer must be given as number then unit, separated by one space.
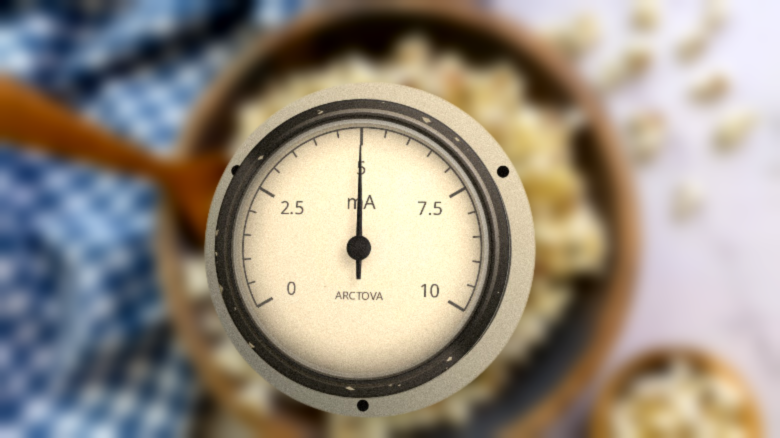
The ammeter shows 5 mA
